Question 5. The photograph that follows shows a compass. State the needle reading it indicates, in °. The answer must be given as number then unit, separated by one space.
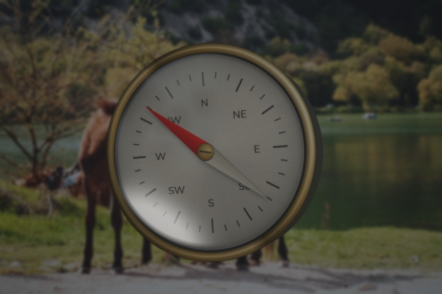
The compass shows 310 °
